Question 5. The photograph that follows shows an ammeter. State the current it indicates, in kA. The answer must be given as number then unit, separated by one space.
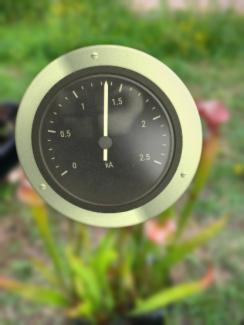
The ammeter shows 1.35 kA
